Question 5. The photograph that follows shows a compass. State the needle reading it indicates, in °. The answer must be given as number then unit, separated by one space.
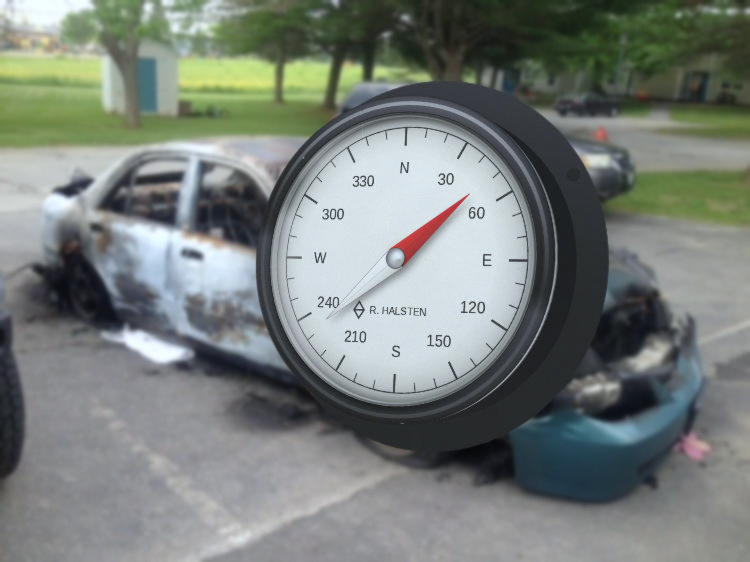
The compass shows 50 °
